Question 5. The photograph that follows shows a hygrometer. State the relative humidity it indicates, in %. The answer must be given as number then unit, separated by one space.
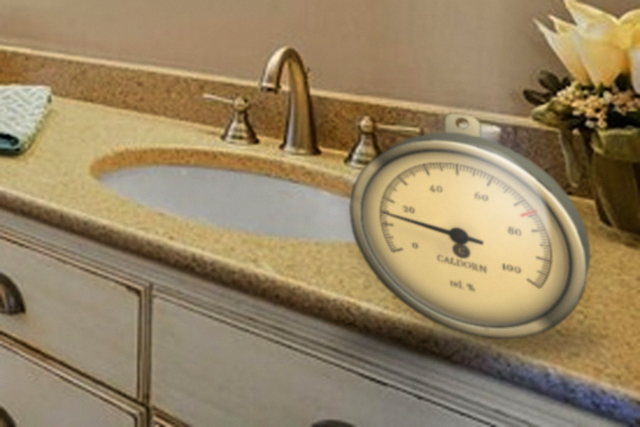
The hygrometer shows 15 %
